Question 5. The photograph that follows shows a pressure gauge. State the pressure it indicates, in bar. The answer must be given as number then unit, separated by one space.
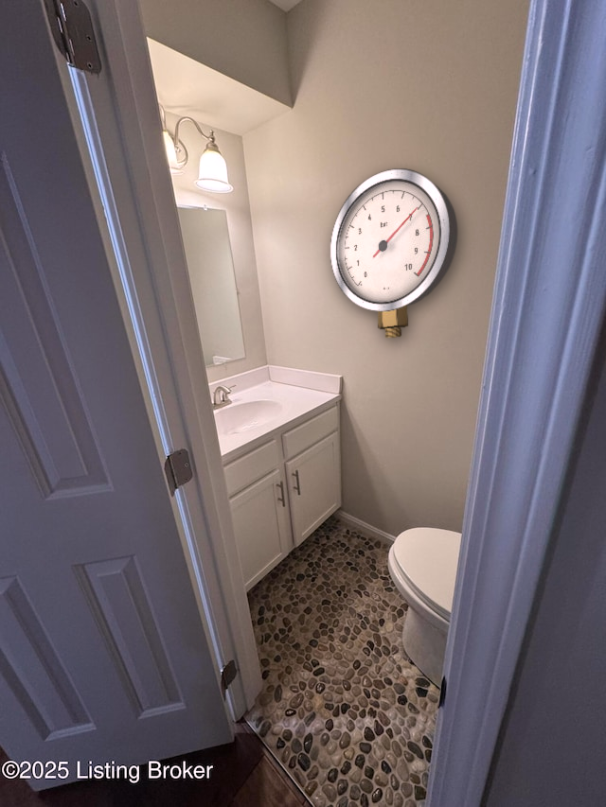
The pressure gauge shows 7 bar
